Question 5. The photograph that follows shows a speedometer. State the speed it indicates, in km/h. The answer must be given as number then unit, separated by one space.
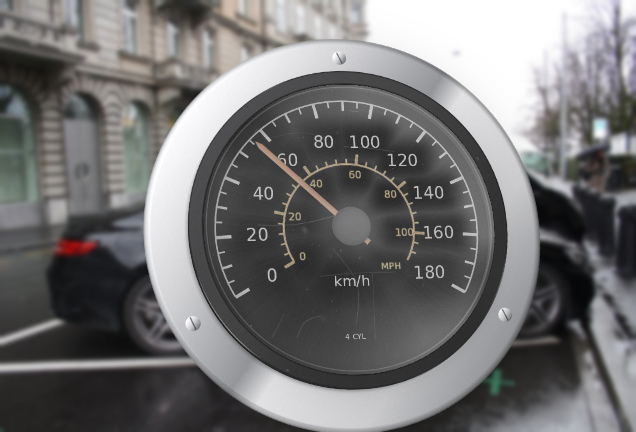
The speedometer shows 55 km/h
